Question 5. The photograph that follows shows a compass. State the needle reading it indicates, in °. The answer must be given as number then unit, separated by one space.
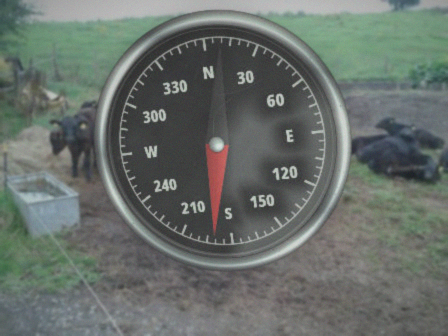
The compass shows 190 °
